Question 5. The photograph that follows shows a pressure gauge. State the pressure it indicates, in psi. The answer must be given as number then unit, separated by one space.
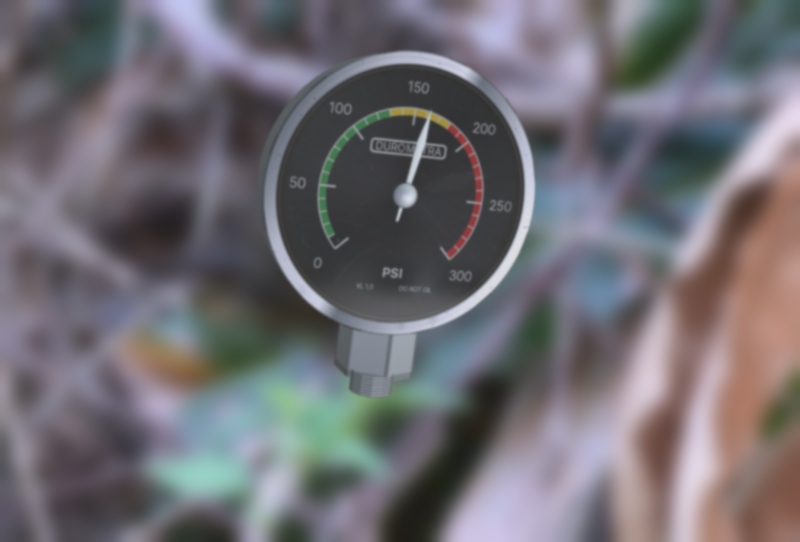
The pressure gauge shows 160 psi
